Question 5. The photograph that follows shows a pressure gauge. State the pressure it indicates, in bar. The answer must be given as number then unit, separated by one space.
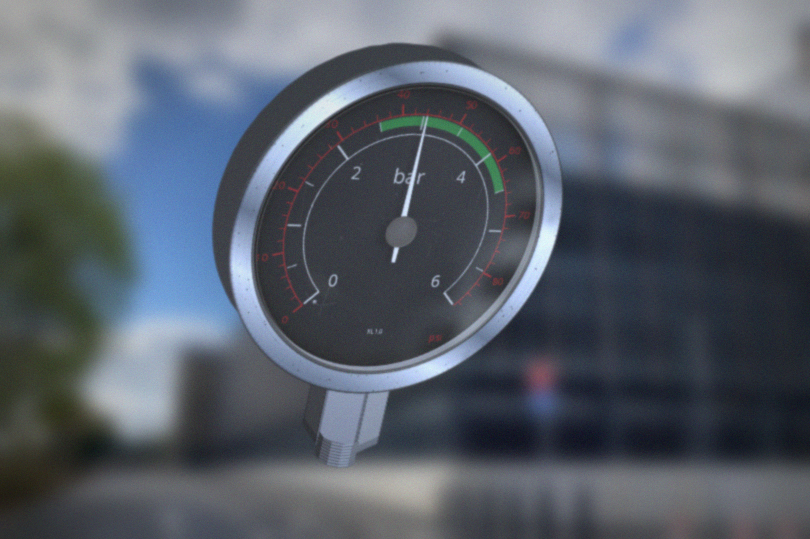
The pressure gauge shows 3 bar
